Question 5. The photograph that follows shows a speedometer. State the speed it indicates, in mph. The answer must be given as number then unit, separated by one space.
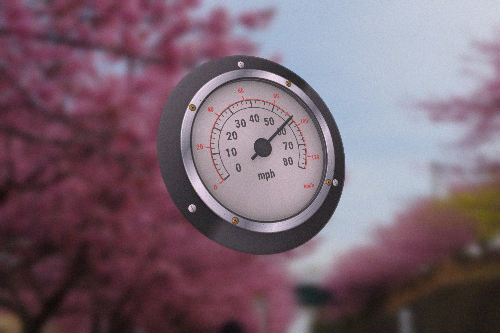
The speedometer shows 58 mph
